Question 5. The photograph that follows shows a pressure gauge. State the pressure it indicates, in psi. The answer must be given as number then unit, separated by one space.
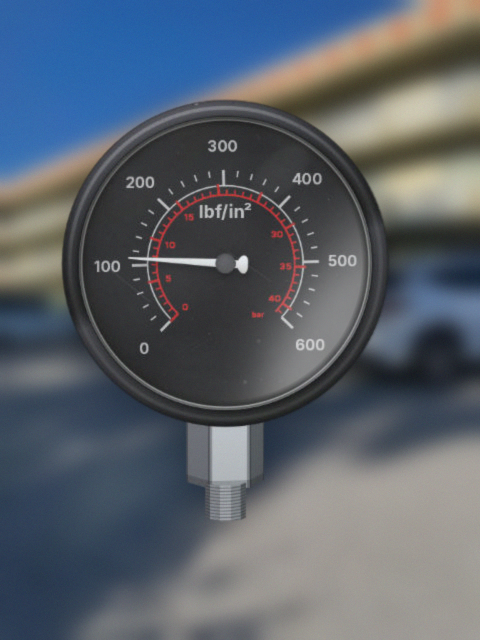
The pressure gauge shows 110 psi
